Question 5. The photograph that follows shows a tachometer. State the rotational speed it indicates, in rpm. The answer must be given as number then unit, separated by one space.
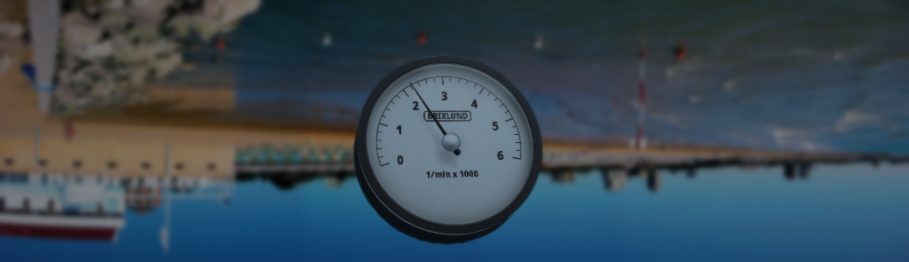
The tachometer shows 2200 rpm
